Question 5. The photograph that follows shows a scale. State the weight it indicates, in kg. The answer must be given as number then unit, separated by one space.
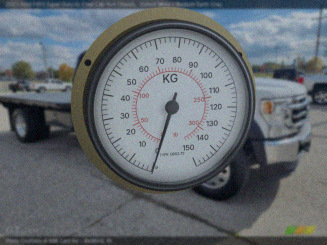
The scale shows 0 kg
